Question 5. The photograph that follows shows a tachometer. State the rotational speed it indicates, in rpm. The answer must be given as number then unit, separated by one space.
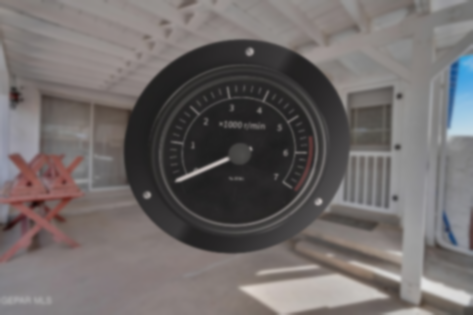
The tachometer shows 0 rpm
